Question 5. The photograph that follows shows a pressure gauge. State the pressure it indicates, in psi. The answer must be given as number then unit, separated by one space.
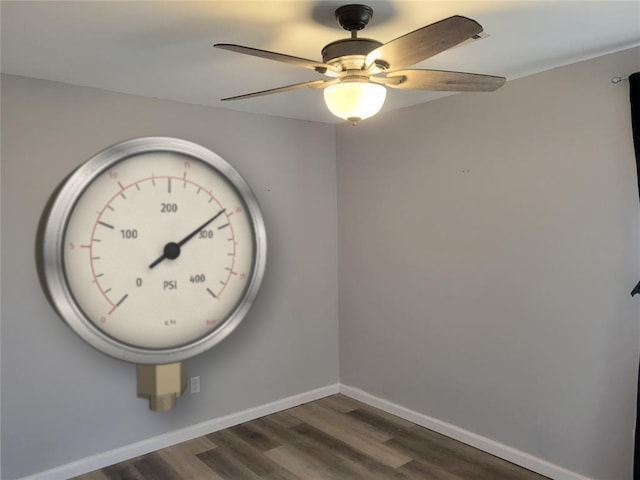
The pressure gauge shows 280 psi
